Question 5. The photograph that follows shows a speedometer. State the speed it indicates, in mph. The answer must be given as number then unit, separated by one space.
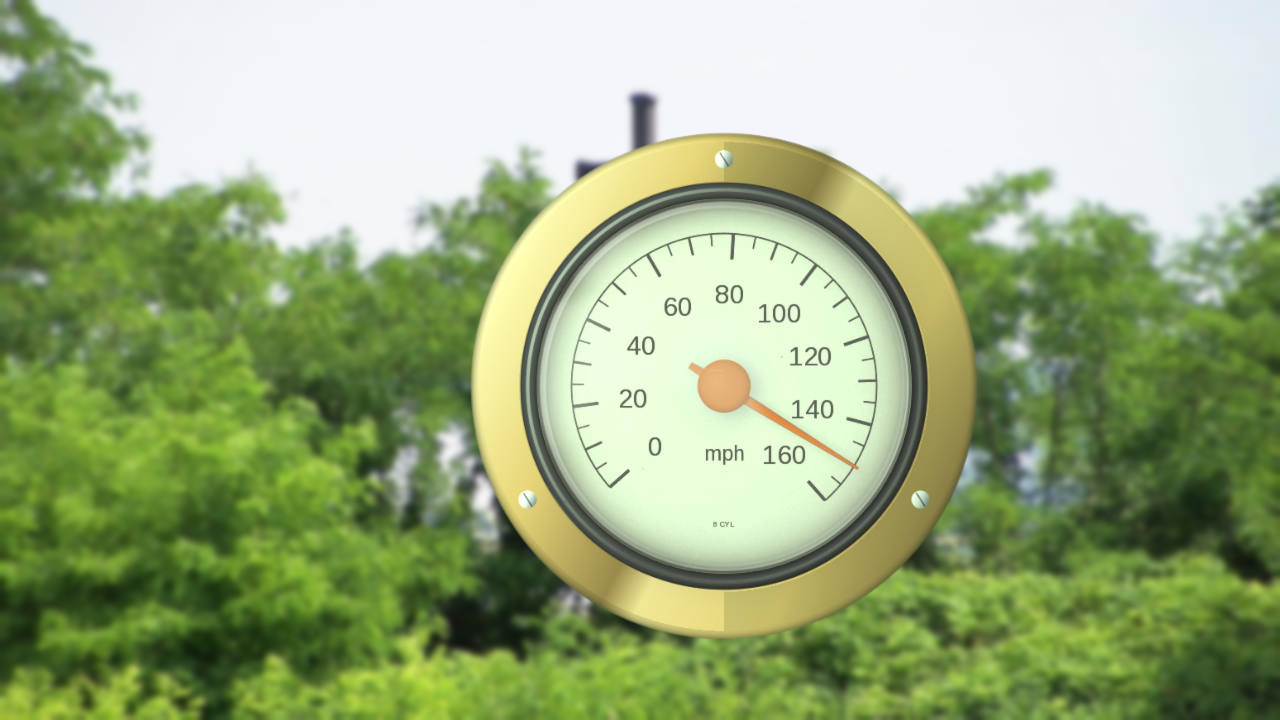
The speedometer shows 150 mph
